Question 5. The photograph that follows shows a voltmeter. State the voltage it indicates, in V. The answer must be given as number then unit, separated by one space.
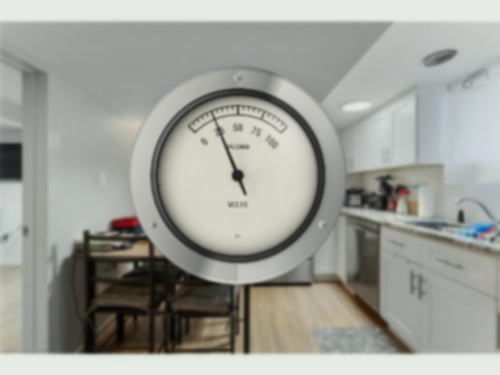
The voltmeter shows 25 V
